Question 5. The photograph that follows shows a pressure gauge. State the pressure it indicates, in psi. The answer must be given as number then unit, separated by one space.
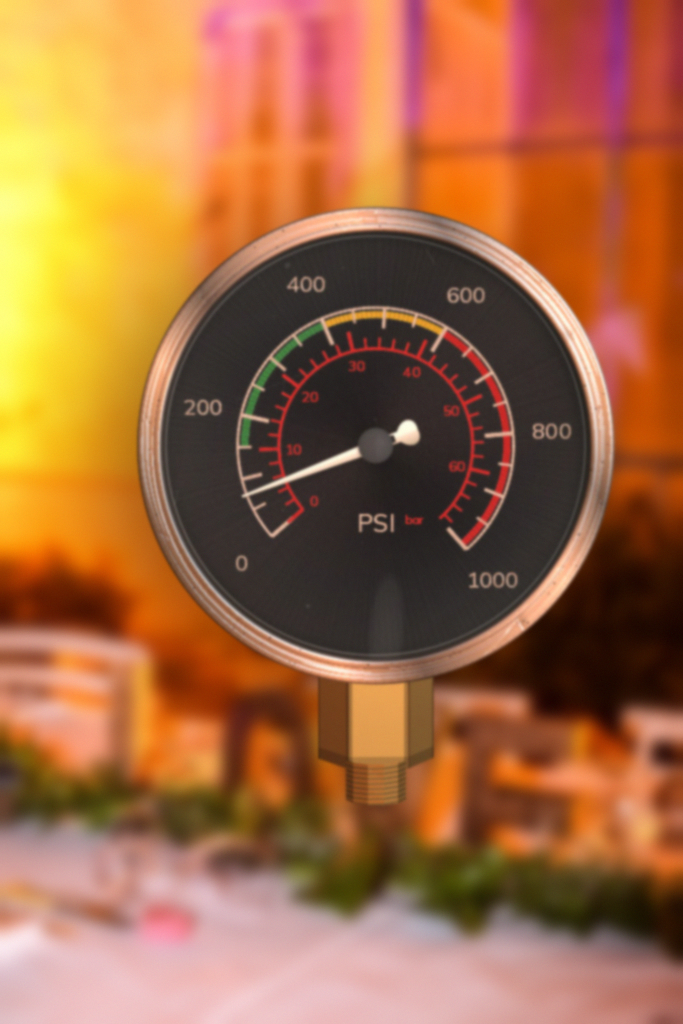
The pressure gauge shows 75 psi
